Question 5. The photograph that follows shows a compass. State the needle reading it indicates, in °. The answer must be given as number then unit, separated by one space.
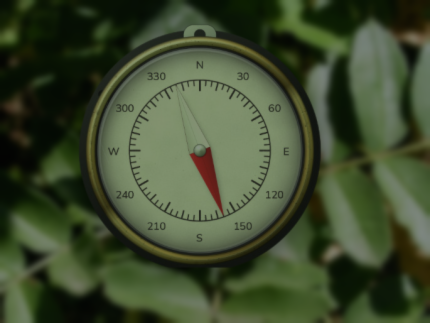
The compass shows 160 °
